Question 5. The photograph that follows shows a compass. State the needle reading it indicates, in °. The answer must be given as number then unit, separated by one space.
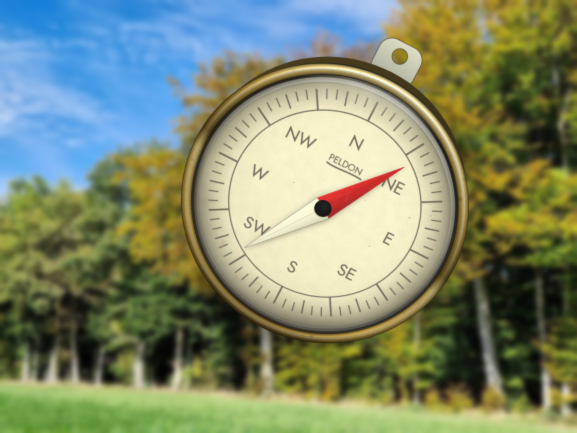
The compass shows 35 °
